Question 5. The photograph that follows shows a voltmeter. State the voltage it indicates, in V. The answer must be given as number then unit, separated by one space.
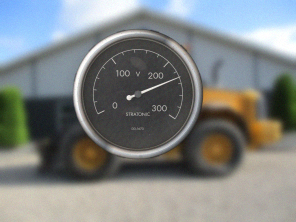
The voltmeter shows 230 V
